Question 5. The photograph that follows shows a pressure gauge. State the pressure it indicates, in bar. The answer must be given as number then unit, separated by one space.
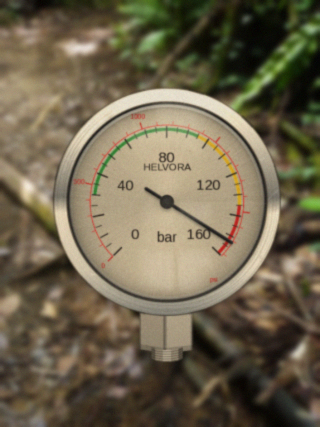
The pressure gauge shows 152.5 bar
